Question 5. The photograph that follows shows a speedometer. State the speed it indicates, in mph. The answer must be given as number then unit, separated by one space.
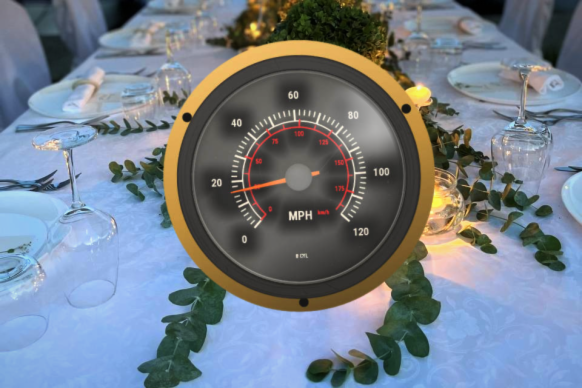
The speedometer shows 16 mph
